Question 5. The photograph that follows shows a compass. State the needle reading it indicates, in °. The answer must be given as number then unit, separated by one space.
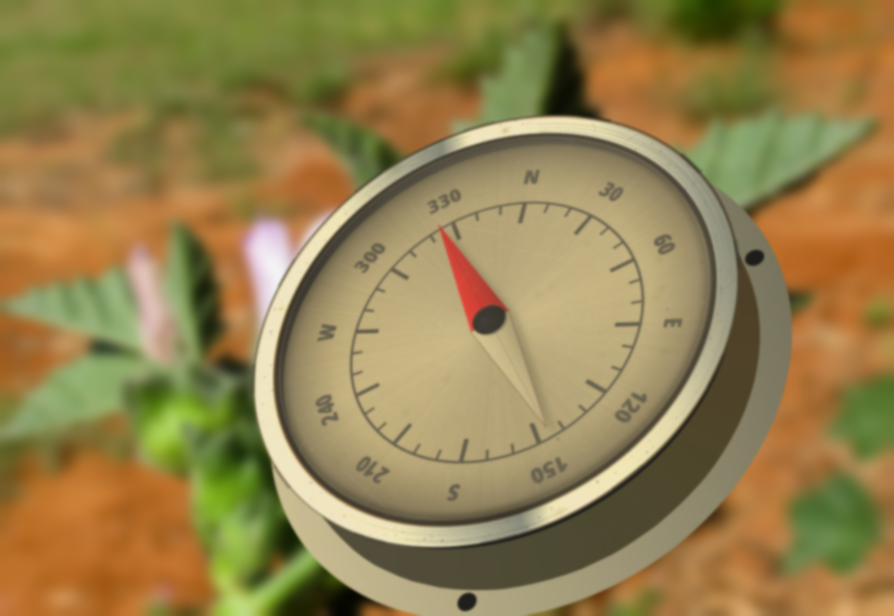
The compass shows 325 °
